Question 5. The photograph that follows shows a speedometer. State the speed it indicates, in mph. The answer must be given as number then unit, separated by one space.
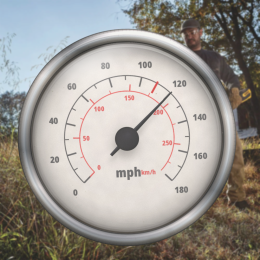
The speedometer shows 120 mph
